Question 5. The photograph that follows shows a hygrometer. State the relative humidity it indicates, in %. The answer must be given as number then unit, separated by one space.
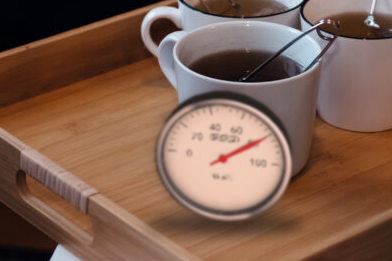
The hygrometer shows 80 %
